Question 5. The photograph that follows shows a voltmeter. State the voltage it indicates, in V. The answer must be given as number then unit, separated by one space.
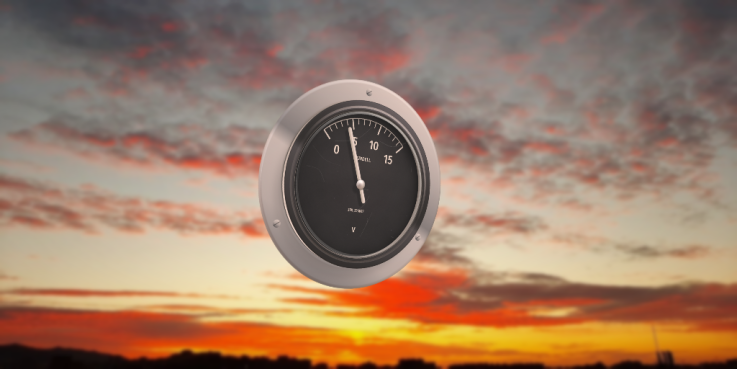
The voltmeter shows 4 V
